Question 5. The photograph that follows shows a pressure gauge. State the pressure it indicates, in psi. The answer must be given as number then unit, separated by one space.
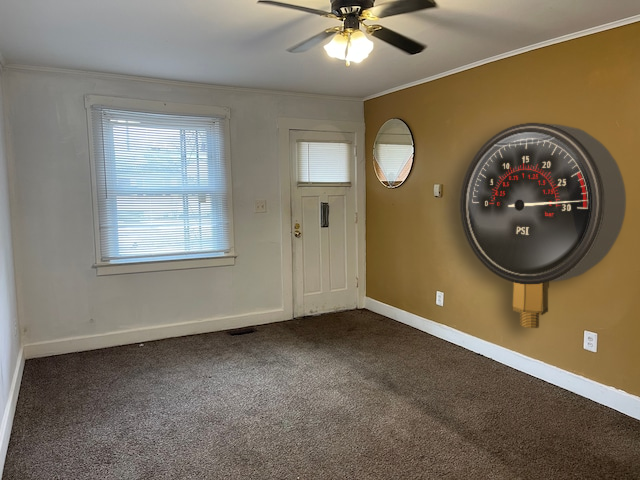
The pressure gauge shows 29 psi
